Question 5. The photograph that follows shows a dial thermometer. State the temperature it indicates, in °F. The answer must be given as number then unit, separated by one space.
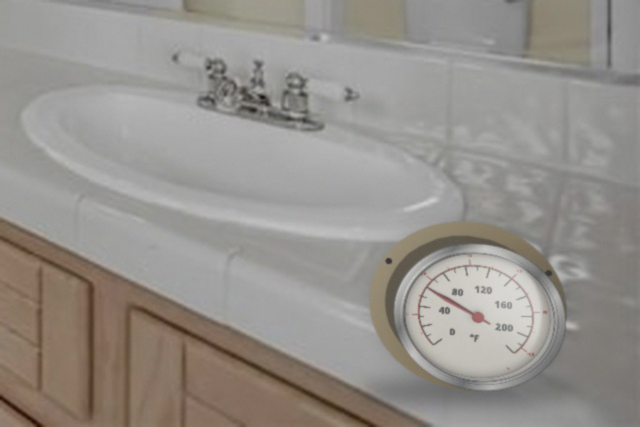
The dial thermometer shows 60 °F
